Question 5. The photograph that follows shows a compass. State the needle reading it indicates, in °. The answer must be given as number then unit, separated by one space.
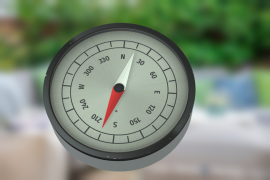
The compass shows 195 °
